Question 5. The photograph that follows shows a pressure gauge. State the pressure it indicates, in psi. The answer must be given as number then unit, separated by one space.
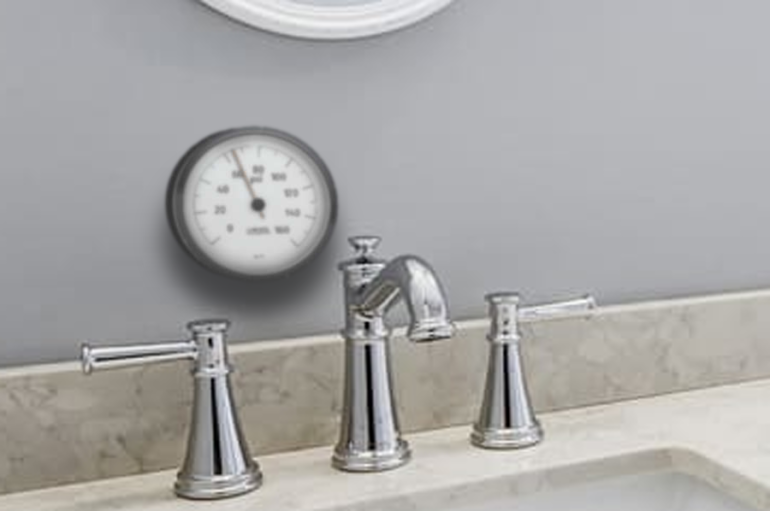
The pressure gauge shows 65 psi
